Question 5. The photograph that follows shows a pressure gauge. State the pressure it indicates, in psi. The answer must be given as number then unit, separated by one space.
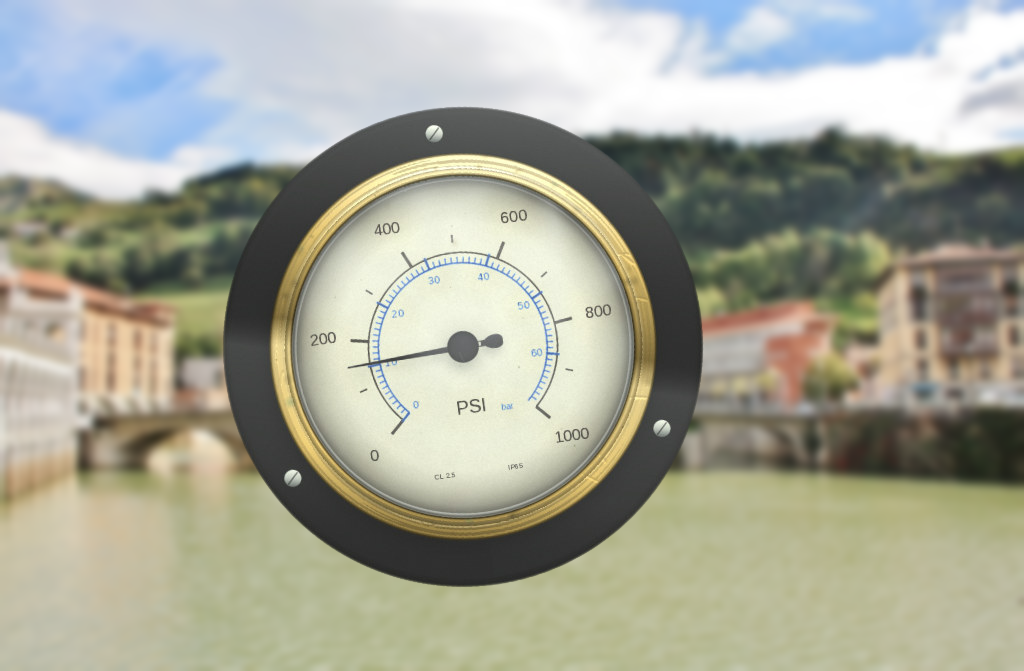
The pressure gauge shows 150 psi
